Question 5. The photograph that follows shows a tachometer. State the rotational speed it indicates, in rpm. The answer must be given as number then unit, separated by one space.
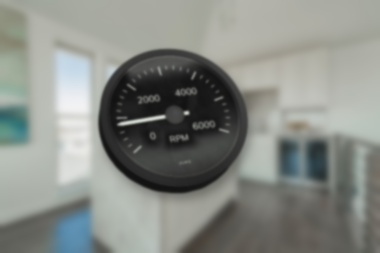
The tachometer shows 800 rpm
